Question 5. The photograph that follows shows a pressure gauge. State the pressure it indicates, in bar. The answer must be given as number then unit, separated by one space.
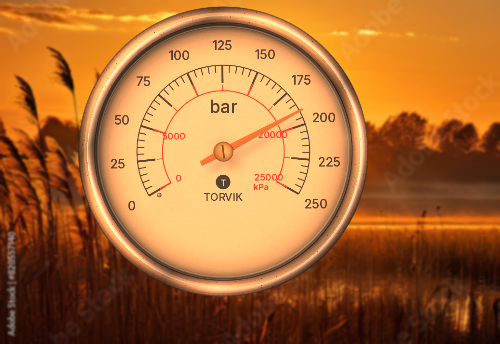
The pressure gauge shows 190 bar
